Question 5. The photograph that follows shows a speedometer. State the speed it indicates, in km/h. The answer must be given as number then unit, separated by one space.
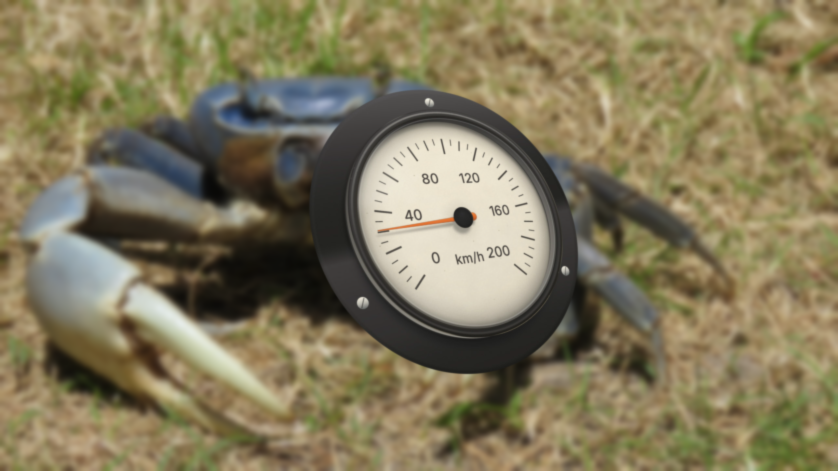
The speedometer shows 30 km/h
